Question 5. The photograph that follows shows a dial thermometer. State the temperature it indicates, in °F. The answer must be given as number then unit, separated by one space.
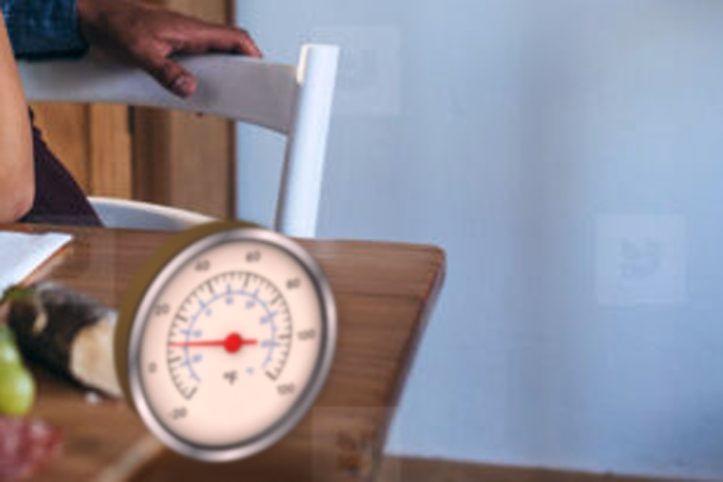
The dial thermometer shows 8 °F
